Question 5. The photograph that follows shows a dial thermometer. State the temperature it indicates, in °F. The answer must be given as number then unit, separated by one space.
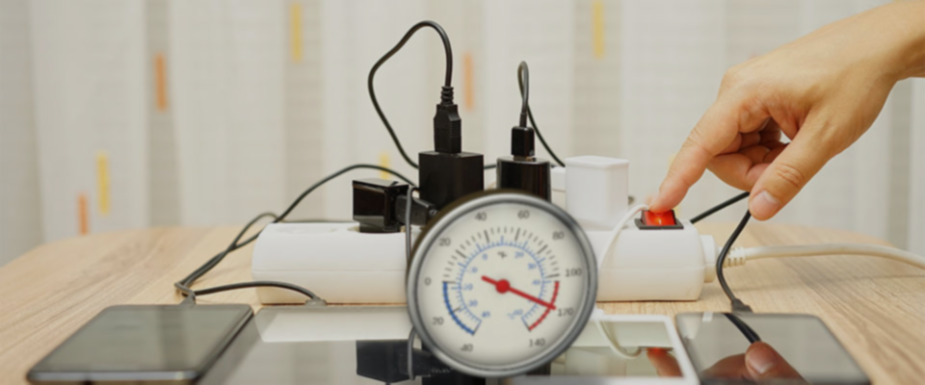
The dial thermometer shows 120 °F
